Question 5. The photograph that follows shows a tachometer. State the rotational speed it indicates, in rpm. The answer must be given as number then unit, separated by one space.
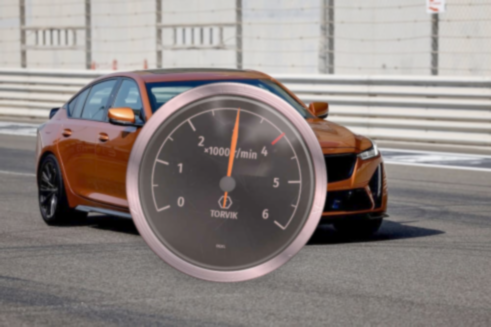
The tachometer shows 3000 rpm
